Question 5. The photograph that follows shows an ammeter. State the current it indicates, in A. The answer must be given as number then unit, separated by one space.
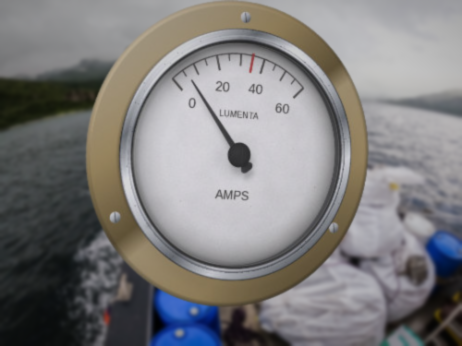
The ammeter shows 5 A
